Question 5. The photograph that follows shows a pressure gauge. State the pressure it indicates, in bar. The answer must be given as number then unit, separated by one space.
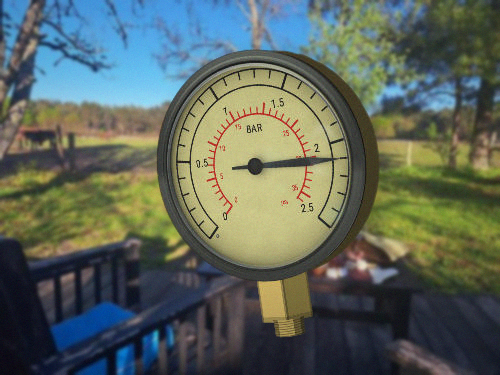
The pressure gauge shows 2.1 bar
